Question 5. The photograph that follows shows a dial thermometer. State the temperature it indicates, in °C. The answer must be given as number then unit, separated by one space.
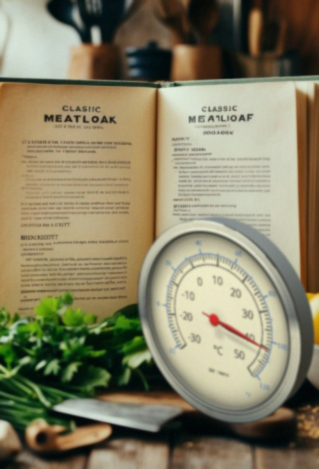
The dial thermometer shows 40 °C
